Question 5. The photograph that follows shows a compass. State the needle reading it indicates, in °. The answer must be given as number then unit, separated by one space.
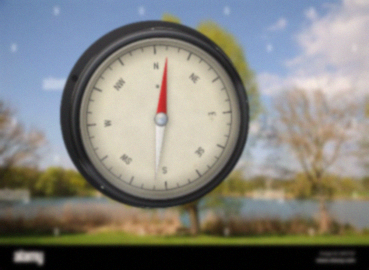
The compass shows 10 °
